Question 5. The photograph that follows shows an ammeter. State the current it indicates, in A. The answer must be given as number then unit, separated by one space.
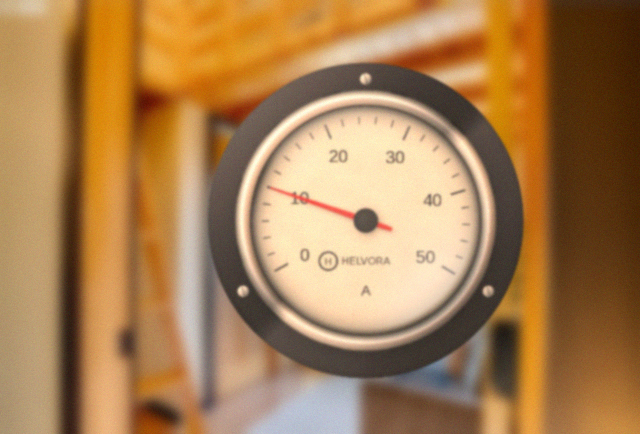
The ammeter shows 10 A
